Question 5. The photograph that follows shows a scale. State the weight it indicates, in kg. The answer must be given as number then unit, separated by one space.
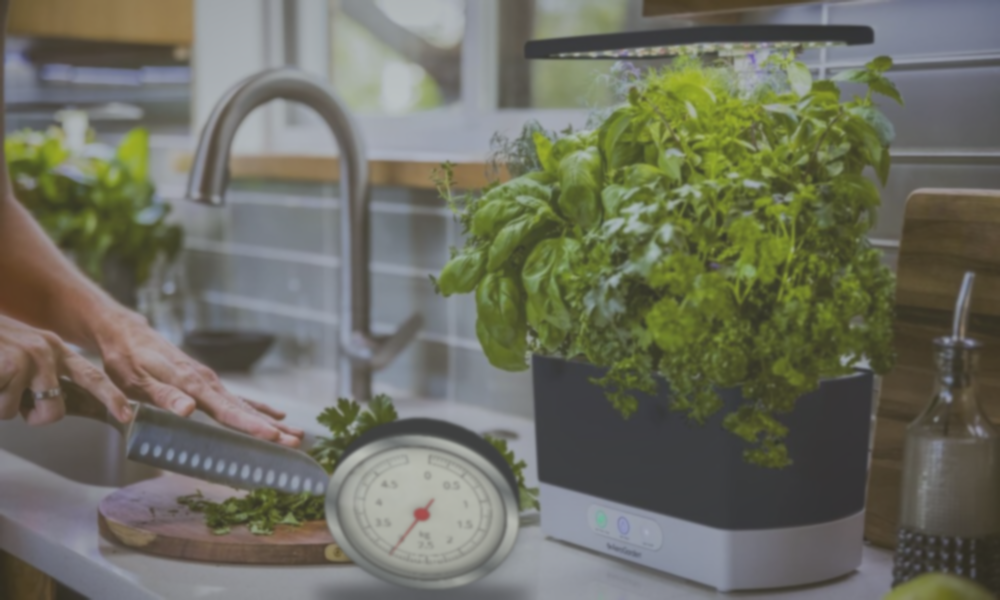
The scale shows 3 kg
